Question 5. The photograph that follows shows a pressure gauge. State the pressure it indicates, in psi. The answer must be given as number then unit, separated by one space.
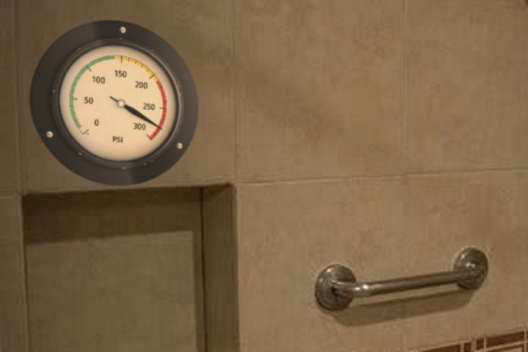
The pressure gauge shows 280 psi
